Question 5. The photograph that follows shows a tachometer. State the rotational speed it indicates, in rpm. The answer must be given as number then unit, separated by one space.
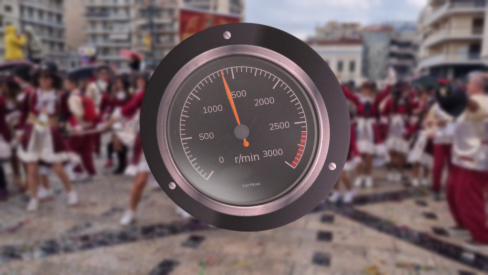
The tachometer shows 1400 rpm
